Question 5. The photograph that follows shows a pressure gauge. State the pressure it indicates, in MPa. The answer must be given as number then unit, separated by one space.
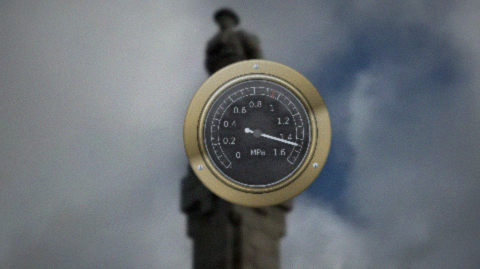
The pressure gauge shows 1.45 MPa
